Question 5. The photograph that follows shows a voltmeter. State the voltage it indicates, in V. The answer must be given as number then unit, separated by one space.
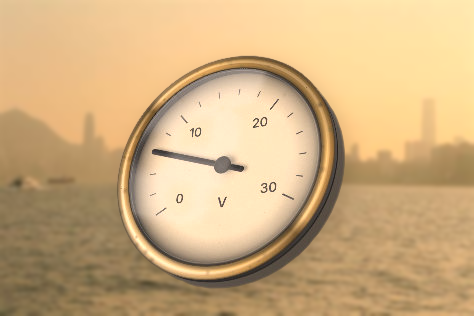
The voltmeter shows 6 V
